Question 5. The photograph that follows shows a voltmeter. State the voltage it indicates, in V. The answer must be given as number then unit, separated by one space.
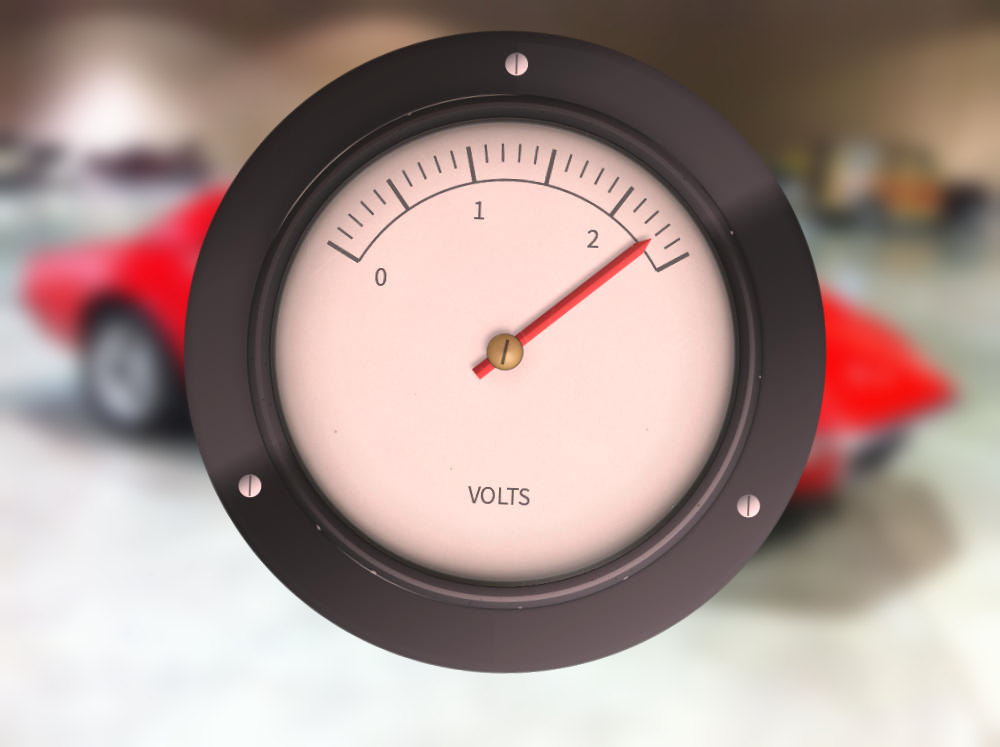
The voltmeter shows 2.3 V
